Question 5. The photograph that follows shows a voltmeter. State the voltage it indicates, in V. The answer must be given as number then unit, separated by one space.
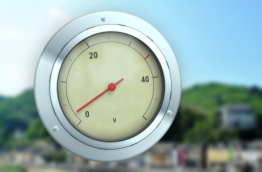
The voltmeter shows 2.5 V
